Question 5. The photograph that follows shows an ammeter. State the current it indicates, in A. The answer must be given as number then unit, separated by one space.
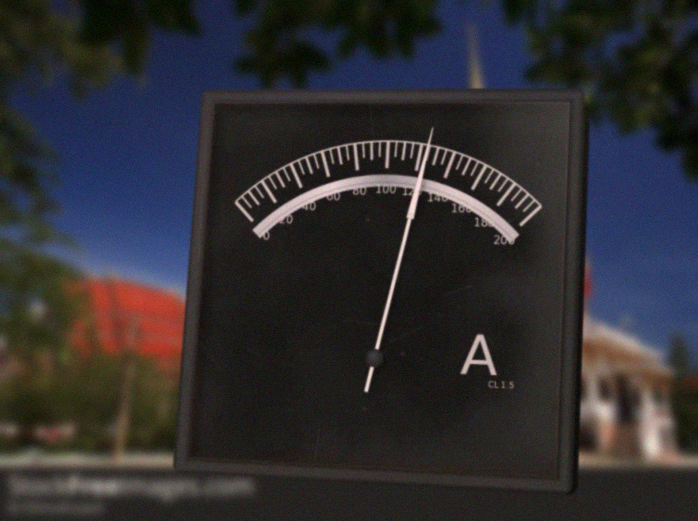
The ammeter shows 125 A
